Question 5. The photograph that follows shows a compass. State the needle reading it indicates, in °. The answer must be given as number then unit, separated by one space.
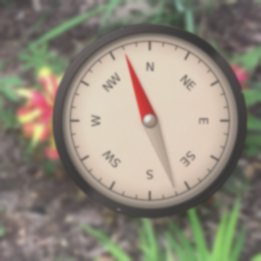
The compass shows 340 °
